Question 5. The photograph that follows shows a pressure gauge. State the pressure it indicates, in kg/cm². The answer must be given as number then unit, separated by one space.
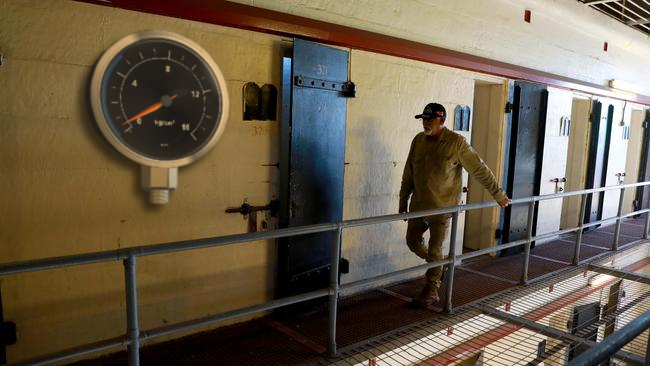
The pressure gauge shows 0.5 kg/cm²
